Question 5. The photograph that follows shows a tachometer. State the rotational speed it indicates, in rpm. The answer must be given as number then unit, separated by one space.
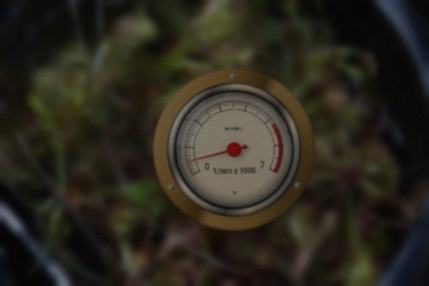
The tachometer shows 500 rpm
